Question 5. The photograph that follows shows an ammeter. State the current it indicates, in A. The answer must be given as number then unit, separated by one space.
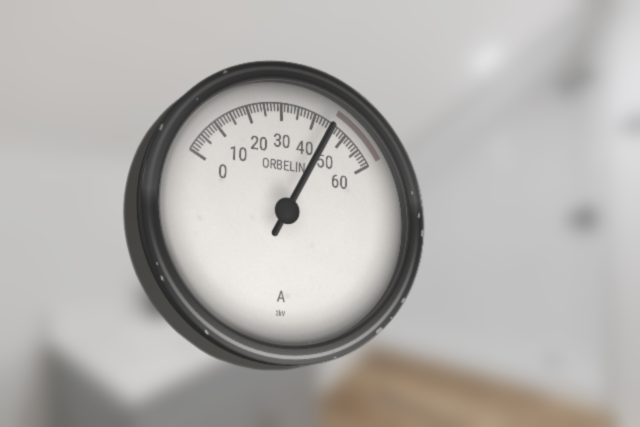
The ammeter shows 45 A
